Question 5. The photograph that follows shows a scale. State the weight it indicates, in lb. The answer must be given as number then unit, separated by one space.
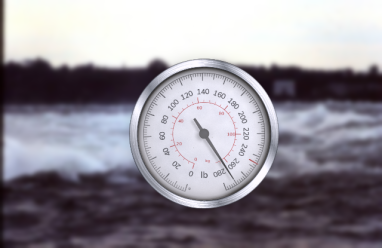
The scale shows 270 lb
